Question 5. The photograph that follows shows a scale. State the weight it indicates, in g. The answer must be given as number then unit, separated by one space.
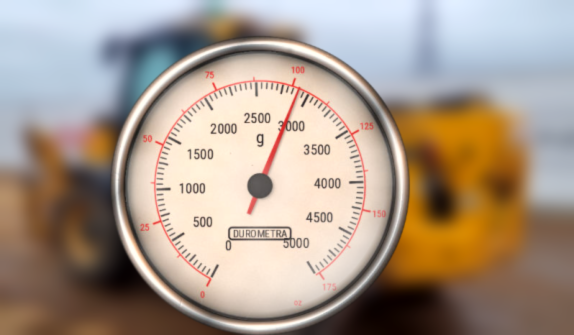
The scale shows 2900 g
